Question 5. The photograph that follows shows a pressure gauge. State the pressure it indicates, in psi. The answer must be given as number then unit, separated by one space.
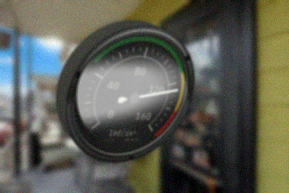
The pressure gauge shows 125 psi
